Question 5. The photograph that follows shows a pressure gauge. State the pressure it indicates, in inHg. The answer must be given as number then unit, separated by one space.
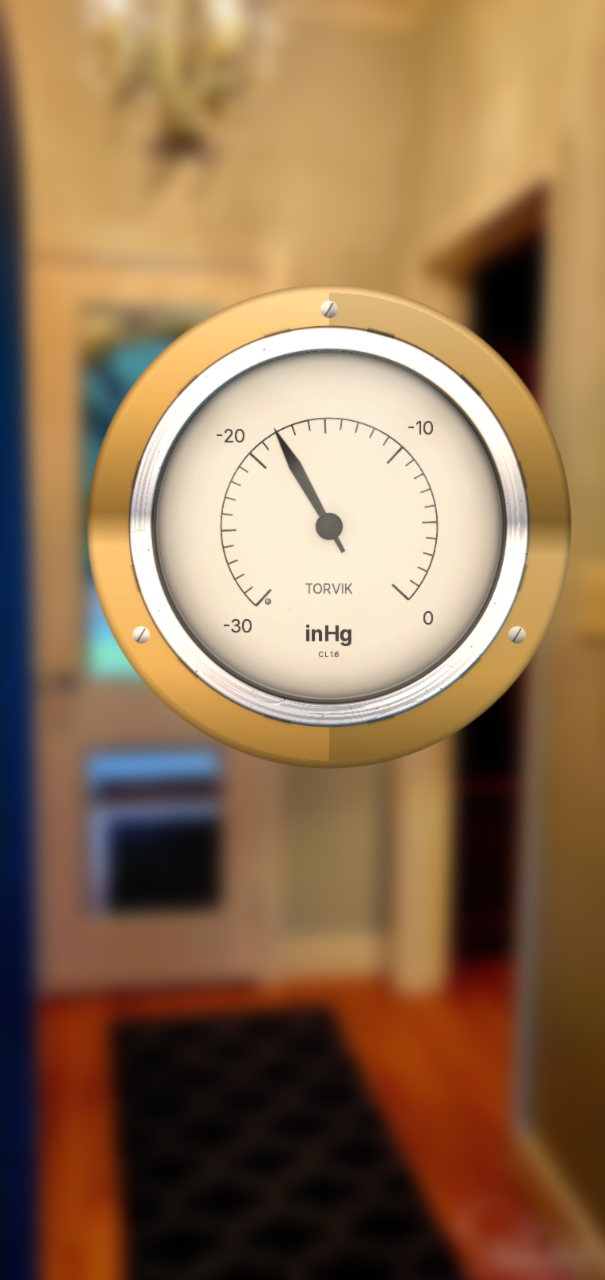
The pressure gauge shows -18 inHg
